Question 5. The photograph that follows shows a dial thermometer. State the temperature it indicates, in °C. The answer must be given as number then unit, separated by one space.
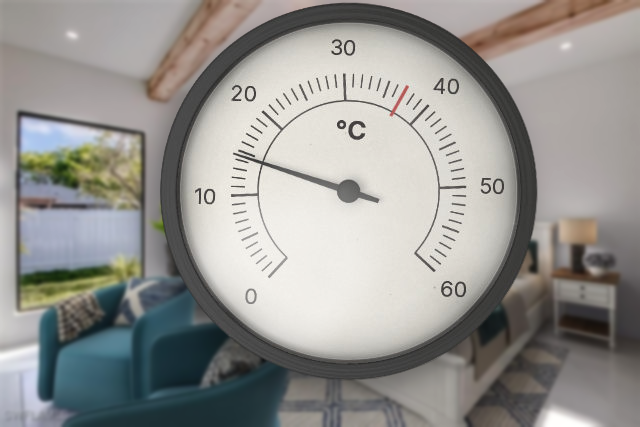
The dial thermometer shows 14.5 °C
